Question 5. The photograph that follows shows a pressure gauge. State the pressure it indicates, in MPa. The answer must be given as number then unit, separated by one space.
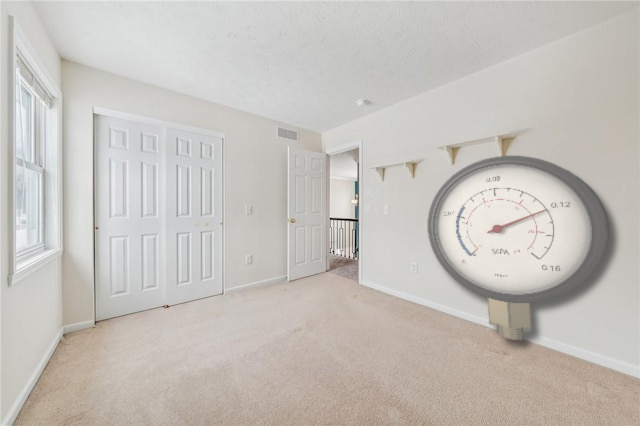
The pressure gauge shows 0.12 MPa
